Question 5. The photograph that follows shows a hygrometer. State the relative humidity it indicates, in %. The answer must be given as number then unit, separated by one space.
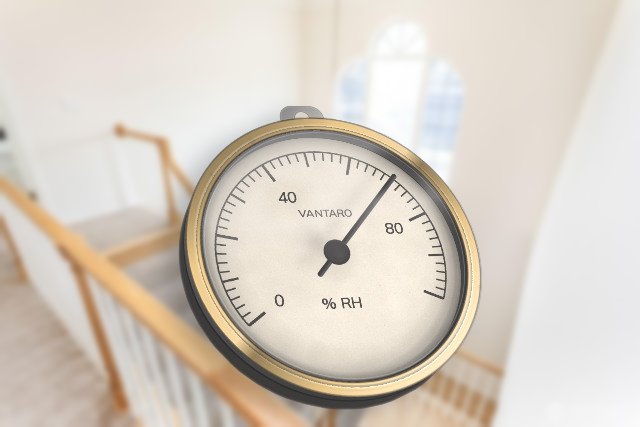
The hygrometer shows 70 %
